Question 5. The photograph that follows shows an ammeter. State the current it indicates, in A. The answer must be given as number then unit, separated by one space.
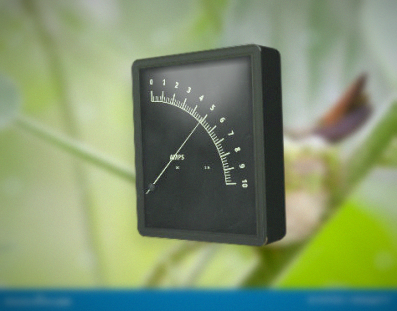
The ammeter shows 5 A
